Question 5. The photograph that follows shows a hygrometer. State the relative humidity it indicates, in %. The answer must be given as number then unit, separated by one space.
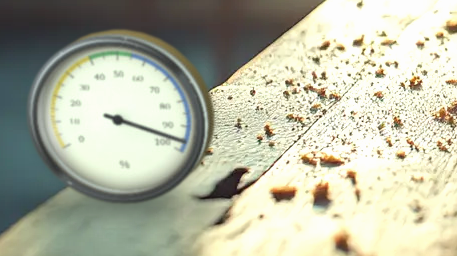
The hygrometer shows 95 %
